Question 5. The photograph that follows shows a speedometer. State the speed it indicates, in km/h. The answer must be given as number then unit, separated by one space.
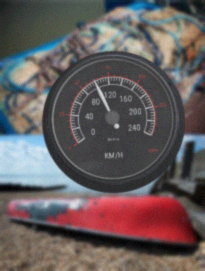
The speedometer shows 100 km/h
